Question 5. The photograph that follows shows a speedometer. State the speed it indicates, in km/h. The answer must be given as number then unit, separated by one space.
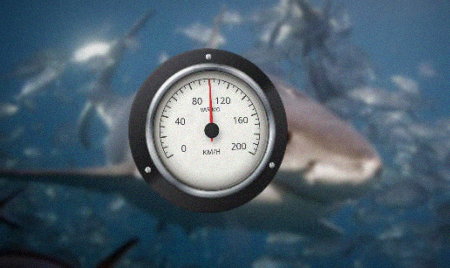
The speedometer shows 100 km/h
